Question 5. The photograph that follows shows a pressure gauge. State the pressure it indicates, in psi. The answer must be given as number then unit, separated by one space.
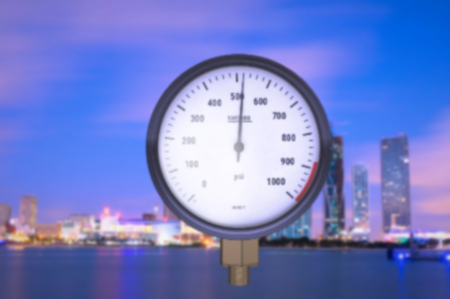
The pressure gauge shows 520 psi
